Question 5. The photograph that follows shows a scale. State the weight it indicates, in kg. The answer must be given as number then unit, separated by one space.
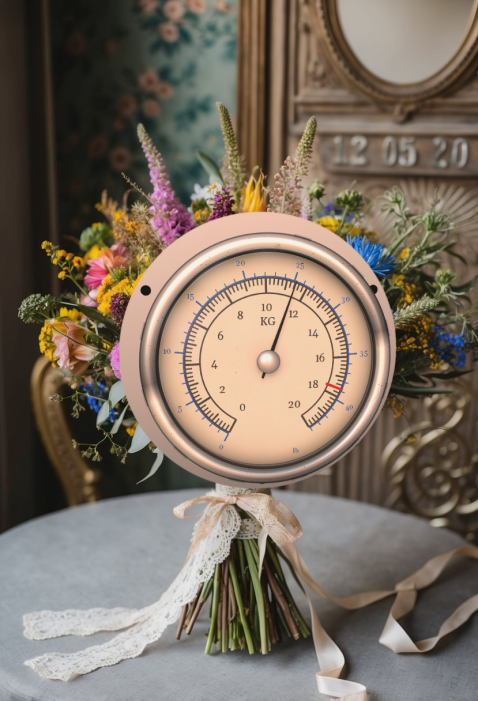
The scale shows 11.4 kg
